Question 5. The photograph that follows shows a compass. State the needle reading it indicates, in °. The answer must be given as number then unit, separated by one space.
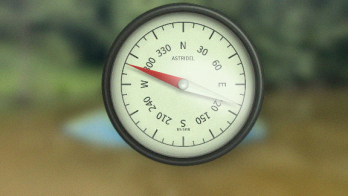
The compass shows 290 °
